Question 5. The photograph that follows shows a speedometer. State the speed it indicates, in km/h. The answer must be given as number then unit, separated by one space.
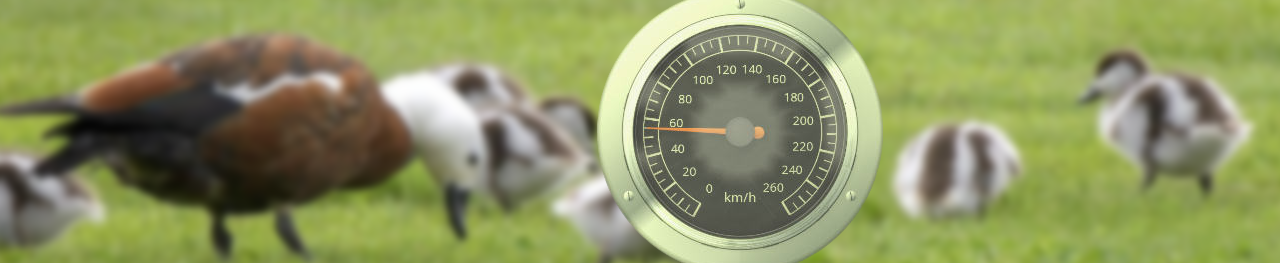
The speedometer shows 55 km/h
